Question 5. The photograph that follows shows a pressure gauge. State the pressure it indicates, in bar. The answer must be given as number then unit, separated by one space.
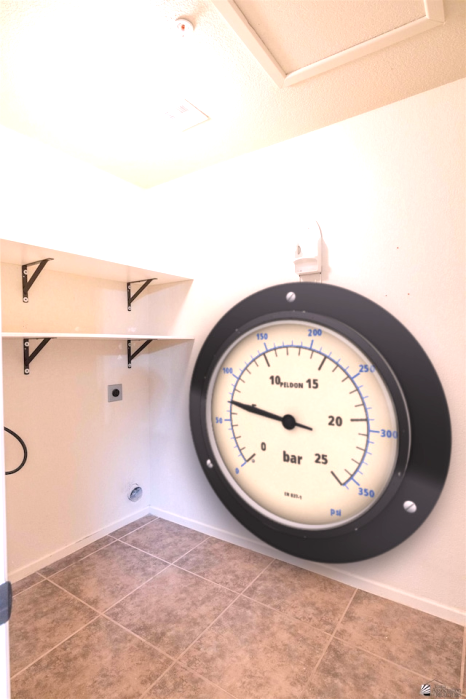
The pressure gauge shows 5 bar
